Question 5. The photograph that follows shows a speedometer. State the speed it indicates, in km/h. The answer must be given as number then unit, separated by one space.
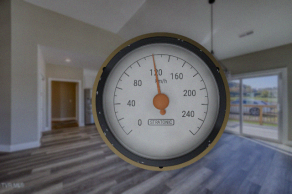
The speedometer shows 120 km/h
